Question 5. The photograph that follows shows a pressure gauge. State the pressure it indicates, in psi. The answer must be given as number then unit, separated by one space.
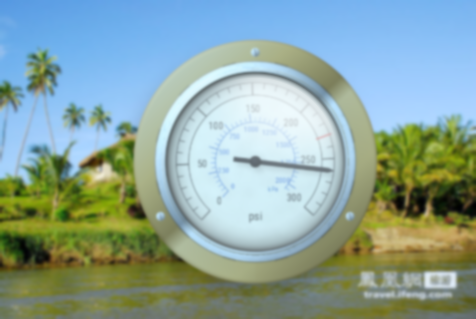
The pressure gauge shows 260 psi
